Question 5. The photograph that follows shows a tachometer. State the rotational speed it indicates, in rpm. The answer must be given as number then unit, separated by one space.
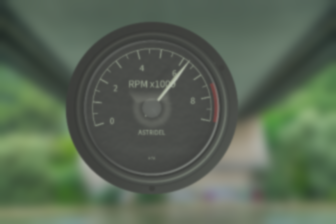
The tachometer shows 6250 rpm
